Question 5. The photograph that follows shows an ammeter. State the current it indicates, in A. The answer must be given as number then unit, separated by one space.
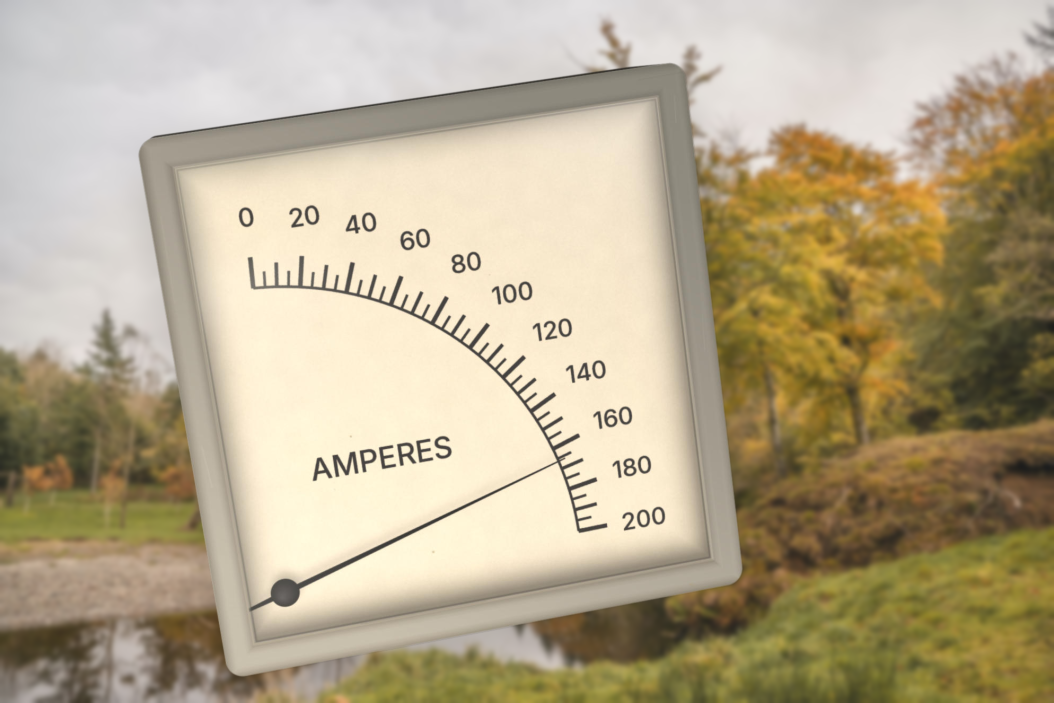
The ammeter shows 165 A
